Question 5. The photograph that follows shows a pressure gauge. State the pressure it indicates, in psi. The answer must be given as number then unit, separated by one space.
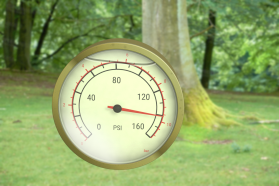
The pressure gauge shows 140 psi
